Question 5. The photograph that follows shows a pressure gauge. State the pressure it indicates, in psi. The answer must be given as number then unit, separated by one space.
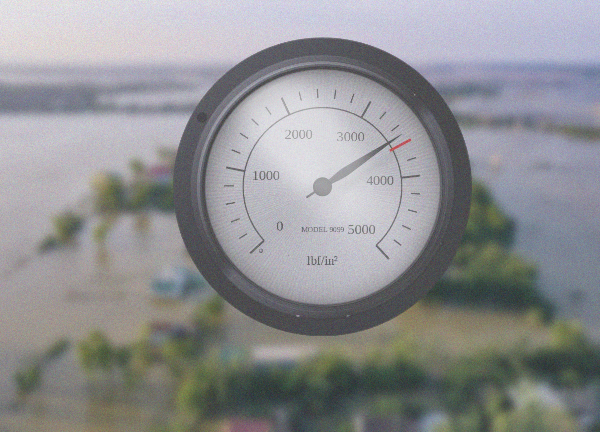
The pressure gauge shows 3500 psi
